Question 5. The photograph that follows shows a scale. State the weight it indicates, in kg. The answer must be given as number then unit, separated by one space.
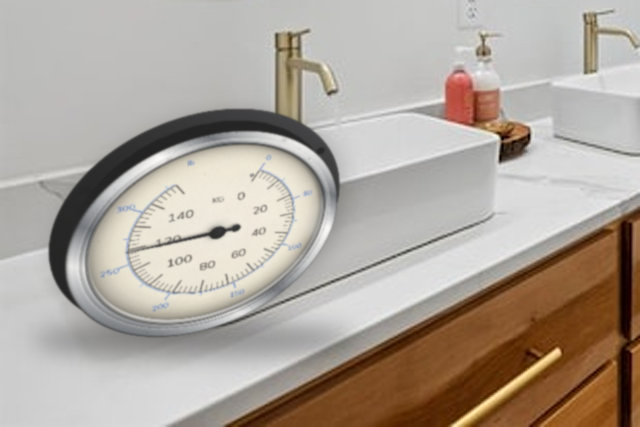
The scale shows 120 kg
